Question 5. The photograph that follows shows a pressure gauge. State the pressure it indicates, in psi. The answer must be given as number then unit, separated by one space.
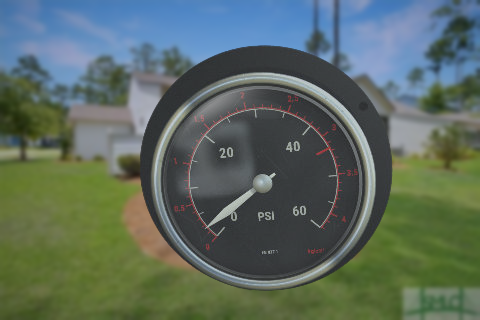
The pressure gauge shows 2.5 psi
